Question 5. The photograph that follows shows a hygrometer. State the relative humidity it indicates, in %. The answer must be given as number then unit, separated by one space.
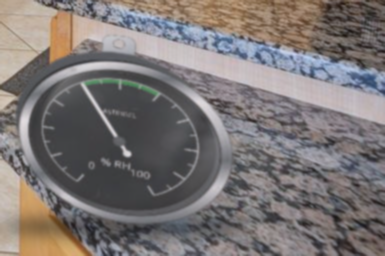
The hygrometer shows 40 %
